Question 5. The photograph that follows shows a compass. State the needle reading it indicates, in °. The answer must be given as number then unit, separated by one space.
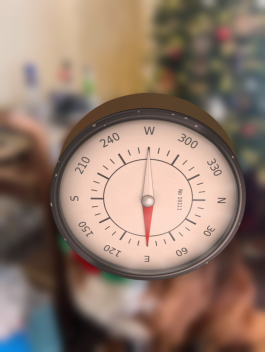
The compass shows 90 °
